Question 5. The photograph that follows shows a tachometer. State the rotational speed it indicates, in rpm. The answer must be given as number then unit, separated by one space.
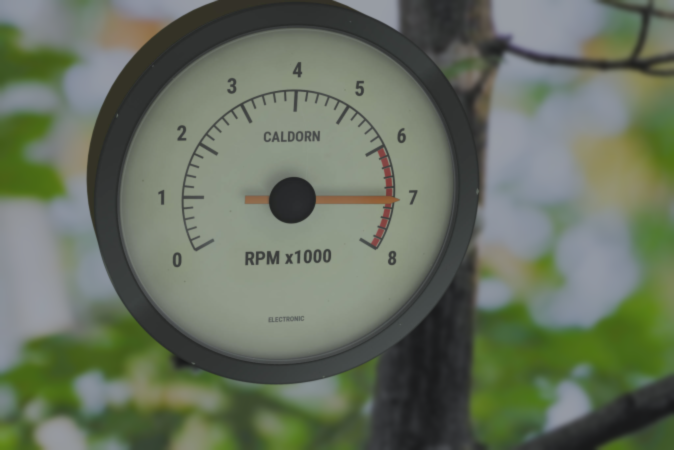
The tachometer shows 7000 rpm
